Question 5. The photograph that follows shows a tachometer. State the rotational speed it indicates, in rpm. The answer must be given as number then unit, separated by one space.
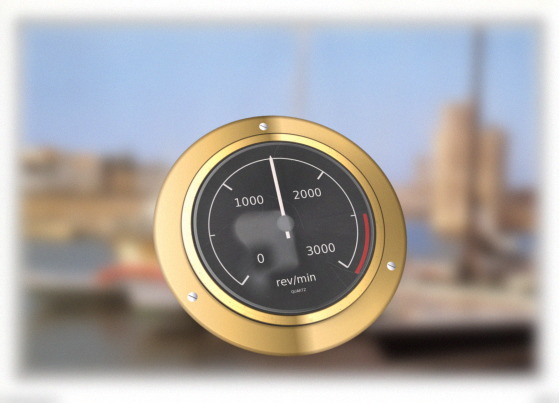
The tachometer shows 1500 rpm
